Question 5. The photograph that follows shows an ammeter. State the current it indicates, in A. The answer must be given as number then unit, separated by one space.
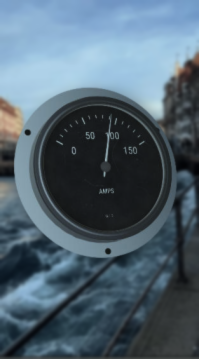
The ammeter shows 90 A
